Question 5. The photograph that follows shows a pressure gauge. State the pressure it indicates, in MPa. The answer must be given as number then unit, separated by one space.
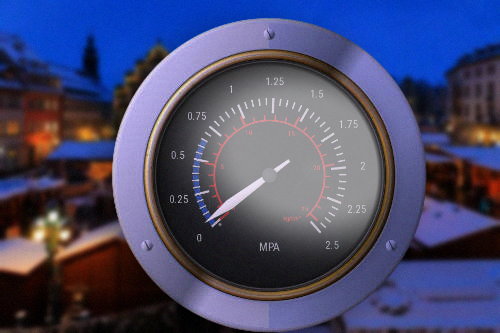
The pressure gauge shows 0.05 MPa
